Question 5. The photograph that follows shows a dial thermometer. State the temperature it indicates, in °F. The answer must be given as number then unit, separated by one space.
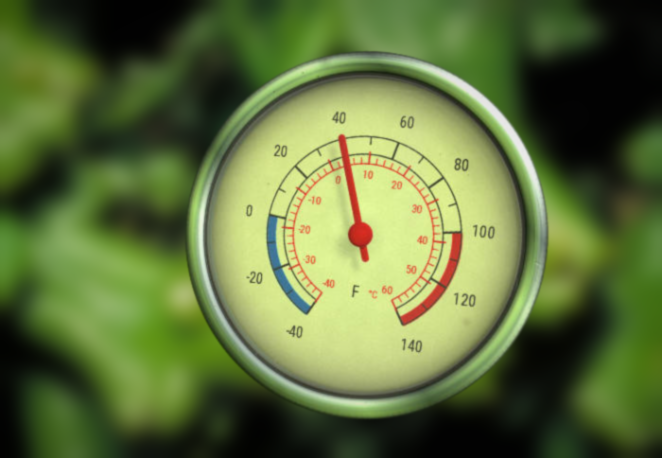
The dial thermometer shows 40 °F
